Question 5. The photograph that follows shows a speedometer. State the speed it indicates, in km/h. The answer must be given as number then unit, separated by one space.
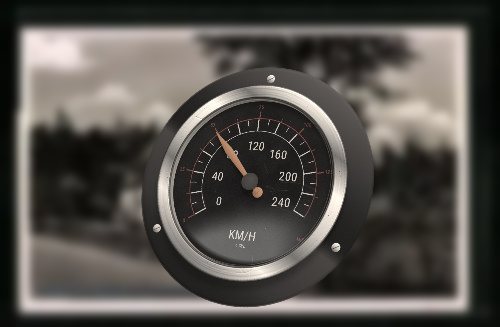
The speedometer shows 80 km/h
